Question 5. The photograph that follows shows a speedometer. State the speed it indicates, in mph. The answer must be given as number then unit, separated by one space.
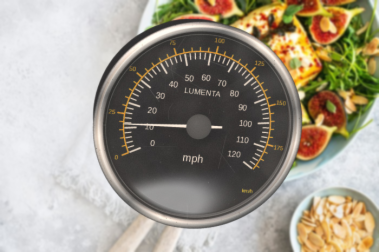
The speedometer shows 12 mph
